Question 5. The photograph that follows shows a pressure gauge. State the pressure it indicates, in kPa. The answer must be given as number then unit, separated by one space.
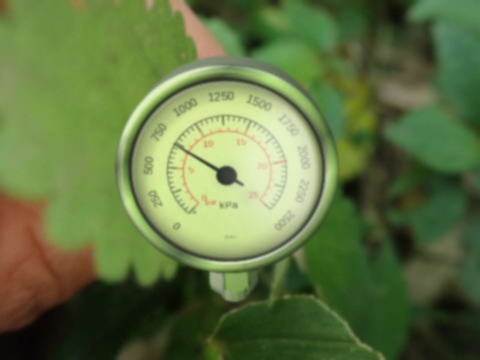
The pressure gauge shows 750 kPa
